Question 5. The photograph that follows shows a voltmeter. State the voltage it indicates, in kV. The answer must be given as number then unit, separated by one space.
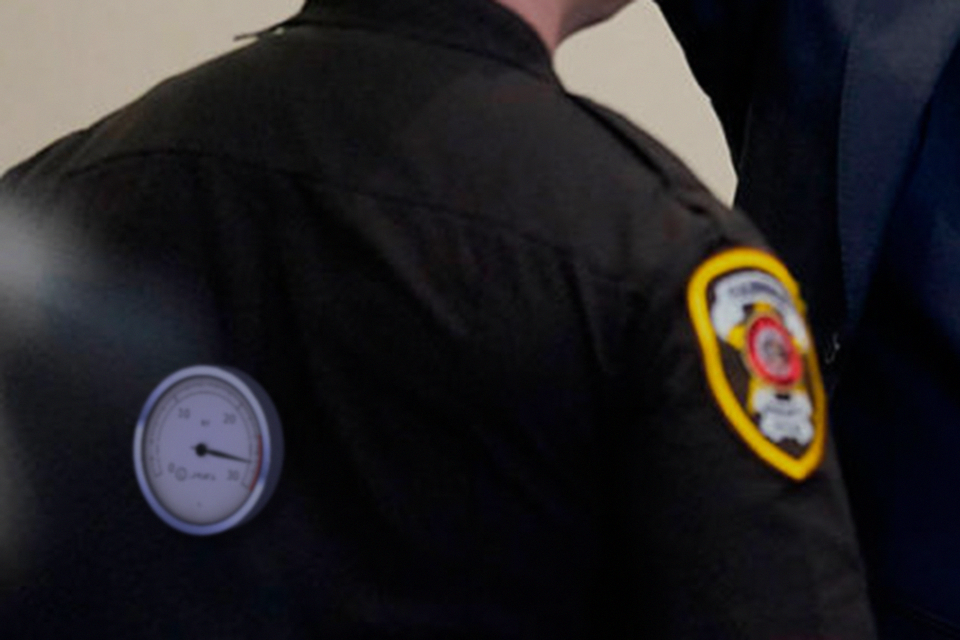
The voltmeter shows 27 kV
